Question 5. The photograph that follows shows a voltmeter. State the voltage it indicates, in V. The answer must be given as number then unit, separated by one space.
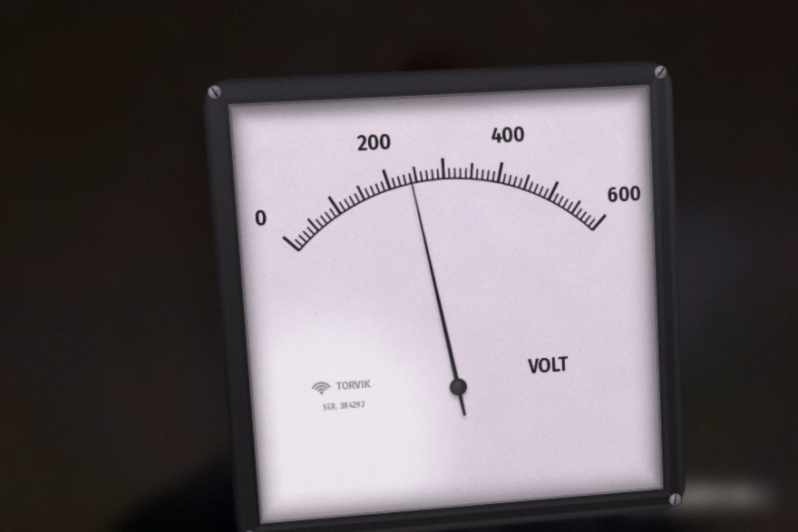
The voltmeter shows 240 V
